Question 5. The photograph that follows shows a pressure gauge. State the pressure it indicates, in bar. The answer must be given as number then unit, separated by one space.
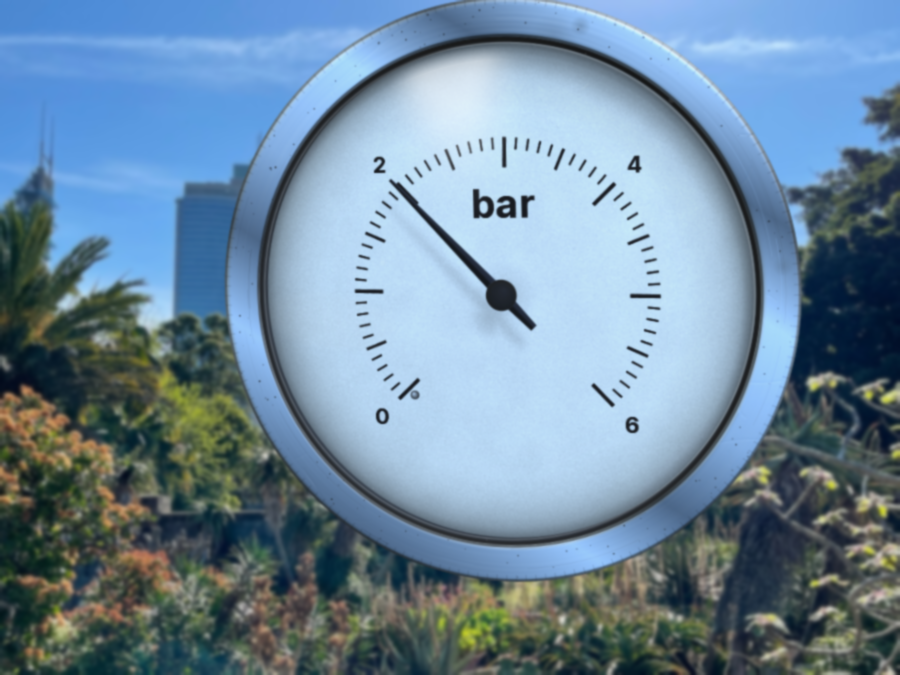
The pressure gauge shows 2 bar
